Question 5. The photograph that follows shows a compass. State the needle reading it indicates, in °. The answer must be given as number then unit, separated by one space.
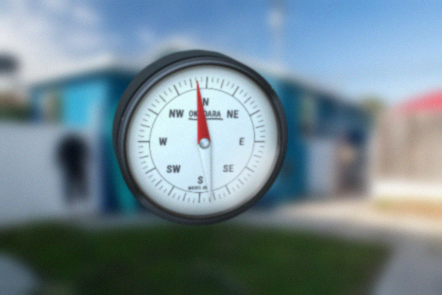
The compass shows 350 °
